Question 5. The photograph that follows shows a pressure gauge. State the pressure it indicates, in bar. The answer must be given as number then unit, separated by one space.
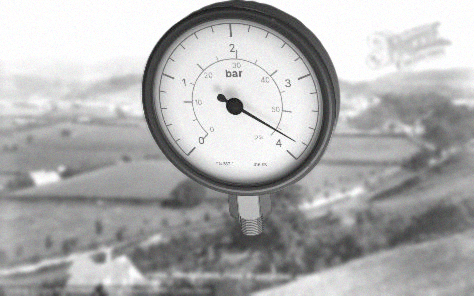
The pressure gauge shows 3.8 bar
